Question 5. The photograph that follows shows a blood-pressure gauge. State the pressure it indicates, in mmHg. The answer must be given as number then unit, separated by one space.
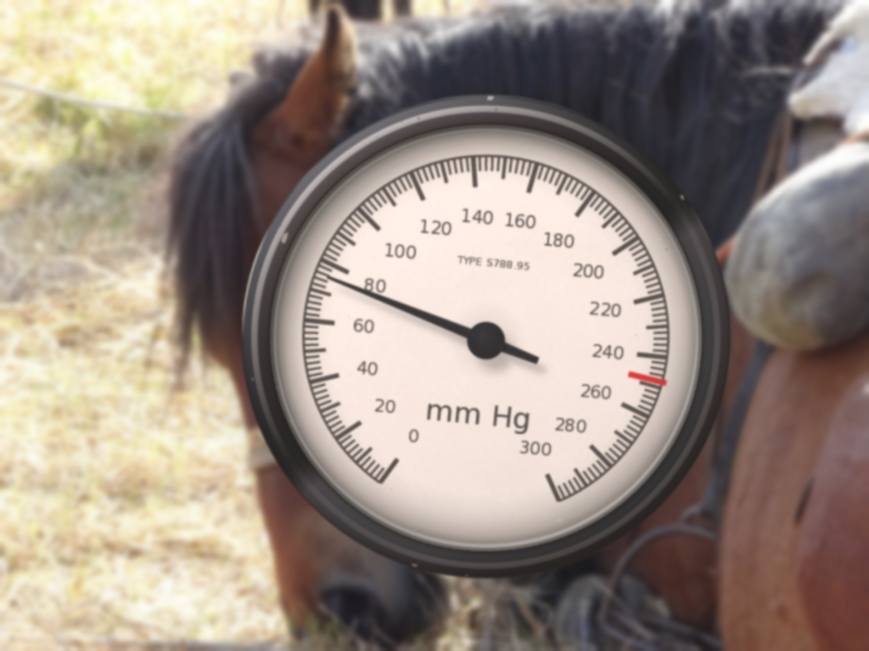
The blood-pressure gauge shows 76 mmHg
